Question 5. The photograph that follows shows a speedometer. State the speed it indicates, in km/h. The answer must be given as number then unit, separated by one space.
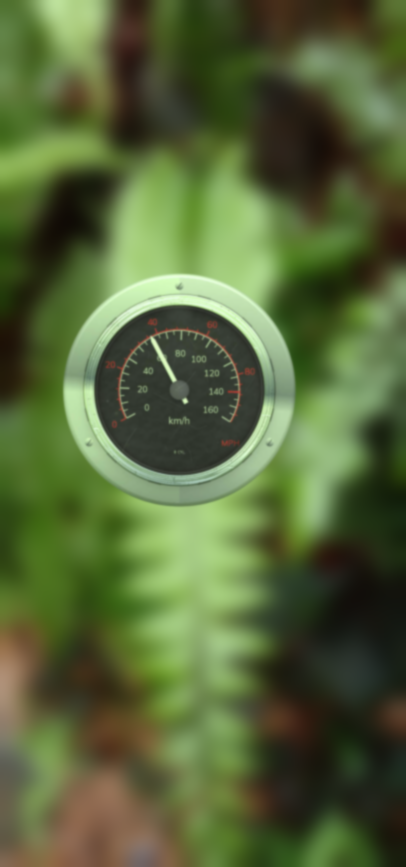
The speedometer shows 60 km/h
